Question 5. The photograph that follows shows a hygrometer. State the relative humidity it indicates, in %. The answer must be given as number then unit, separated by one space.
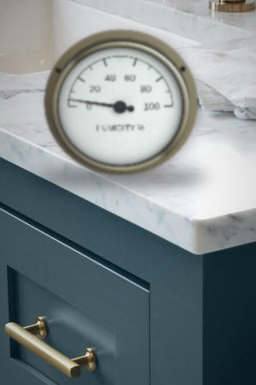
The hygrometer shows 5 %
